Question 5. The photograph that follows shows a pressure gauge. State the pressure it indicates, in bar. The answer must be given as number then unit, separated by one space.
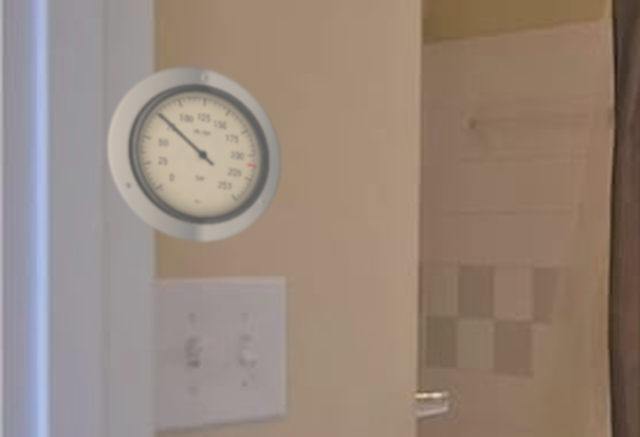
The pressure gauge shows 75 bar
